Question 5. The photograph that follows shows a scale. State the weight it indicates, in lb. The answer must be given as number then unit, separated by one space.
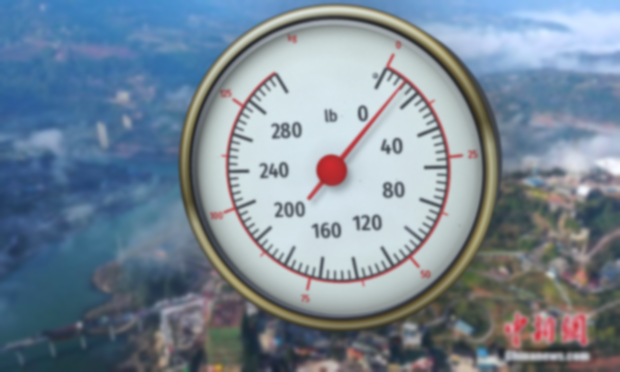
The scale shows 12 lb
